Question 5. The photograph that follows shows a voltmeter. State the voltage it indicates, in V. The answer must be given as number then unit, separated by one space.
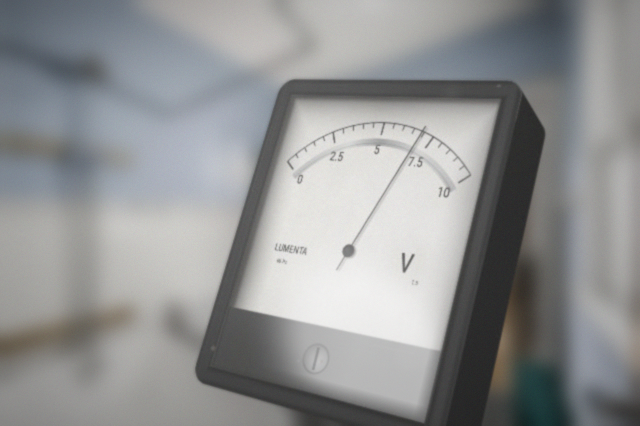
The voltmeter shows 7 V
